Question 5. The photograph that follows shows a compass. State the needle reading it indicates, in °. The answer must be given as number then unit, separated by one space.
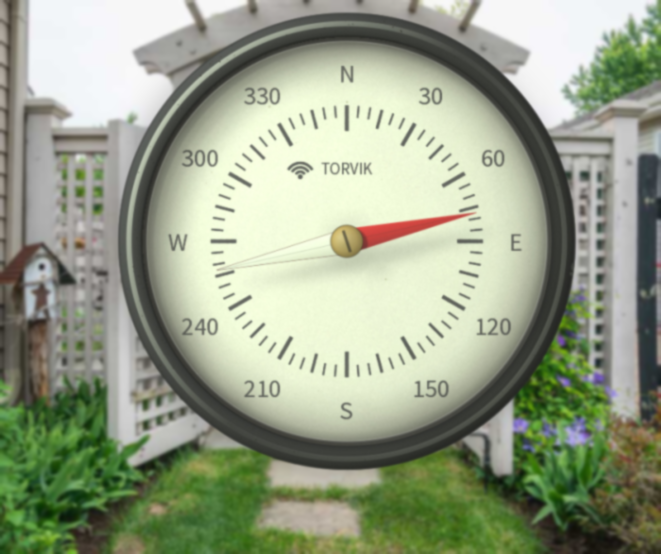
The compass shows 77.5 °
